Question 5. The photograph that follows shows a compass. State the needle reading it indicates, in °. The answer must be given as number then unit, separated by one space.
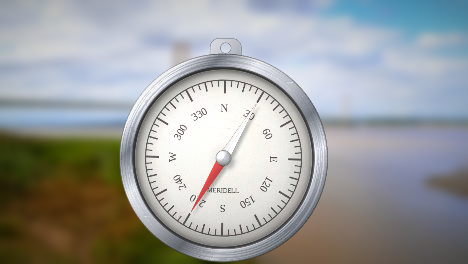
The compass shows 210 °
